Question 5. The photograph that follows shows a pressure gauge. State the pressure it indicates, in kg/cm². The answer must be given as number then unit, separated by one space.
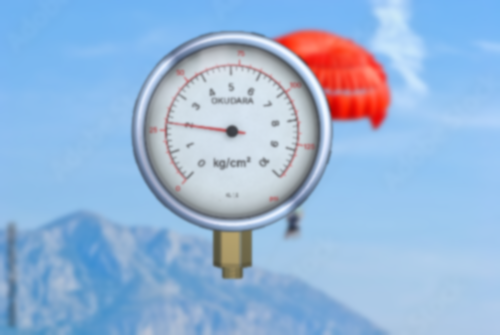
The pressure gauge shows 2 kg/cm²
